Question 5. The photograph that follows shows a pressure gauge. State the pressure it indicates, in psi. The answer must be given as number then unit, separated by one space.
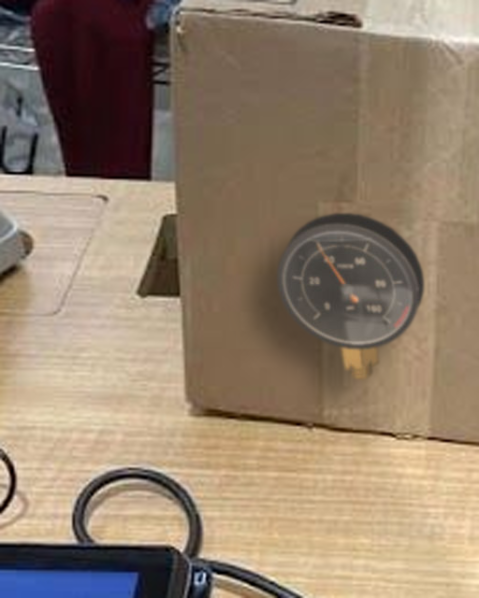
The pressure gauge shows 40 psi
